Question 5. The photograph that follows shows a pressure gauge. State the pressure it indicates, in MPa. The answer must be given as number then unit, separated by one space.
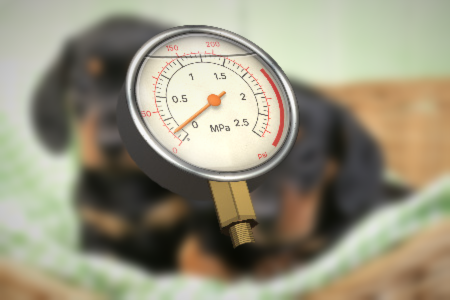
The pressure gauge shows 0.1 MPa
